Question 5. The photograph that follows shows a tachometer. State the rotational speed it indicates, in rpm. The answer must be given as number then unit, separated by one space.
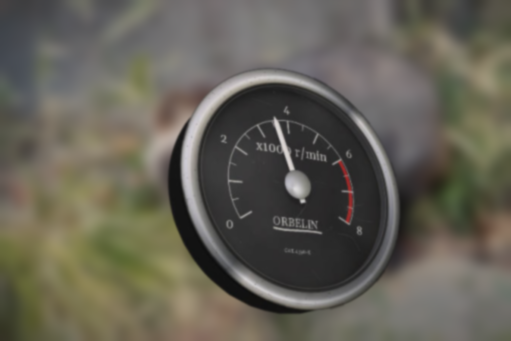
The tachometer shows 3500 rpm
